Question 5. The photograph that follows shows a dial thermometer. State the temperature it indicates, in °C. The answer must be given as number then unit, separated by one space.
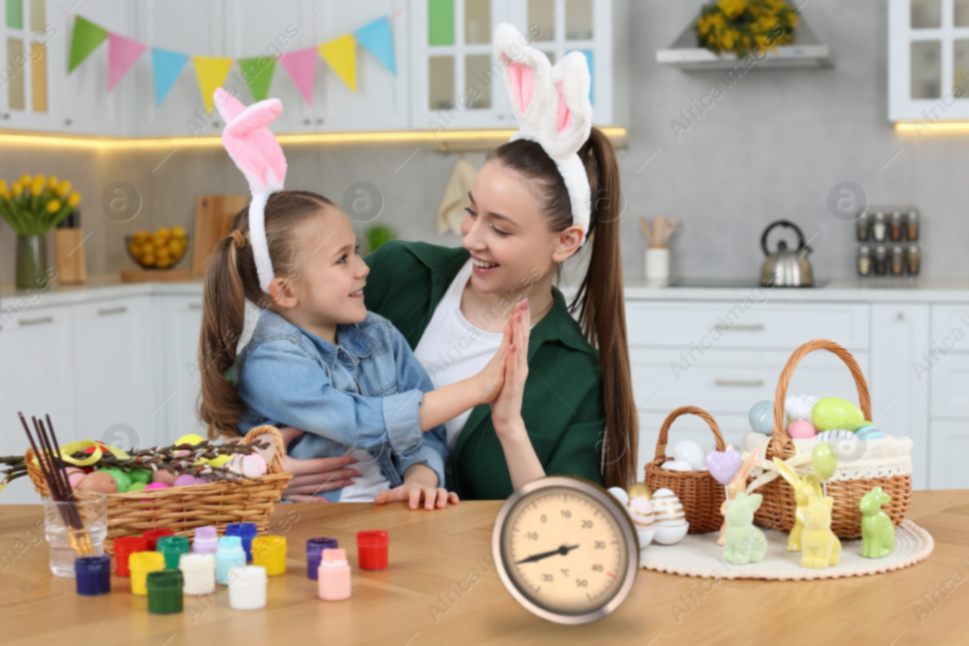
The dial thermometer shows -20 °C
